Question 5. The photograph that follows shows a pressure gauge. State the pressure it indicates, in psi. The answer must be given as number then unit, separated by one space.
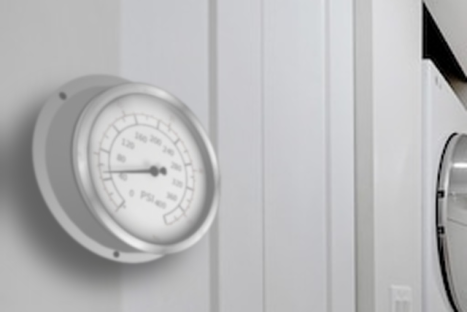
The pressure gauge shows 50 psi
